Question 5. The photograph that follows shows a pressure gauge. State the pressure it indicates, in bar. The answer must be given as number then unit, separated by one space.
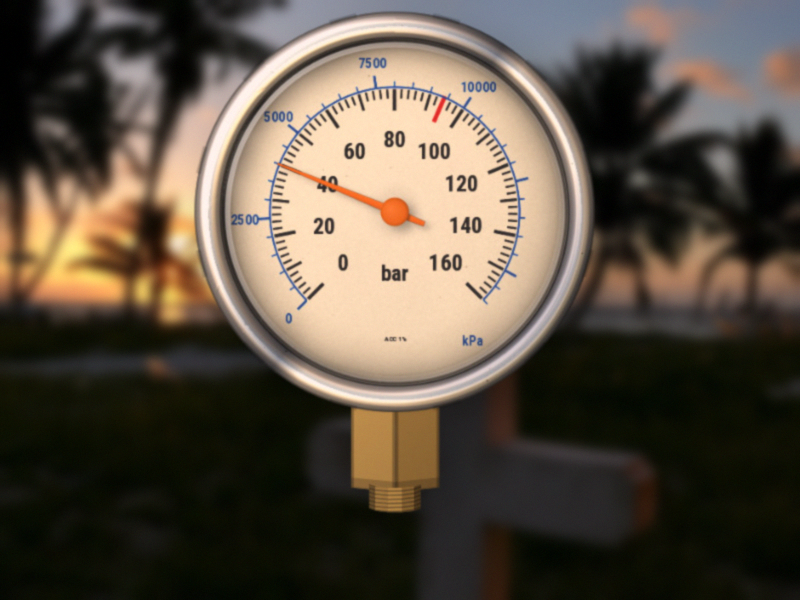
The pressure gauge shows 40 bar
